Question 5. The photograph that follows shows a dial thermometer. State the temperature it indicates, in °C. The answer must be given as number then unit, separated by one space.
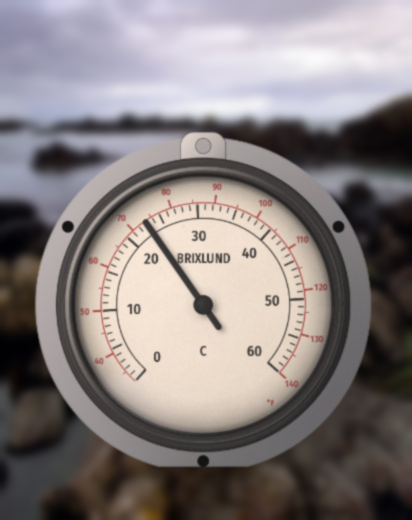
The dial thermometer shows 23 °C
